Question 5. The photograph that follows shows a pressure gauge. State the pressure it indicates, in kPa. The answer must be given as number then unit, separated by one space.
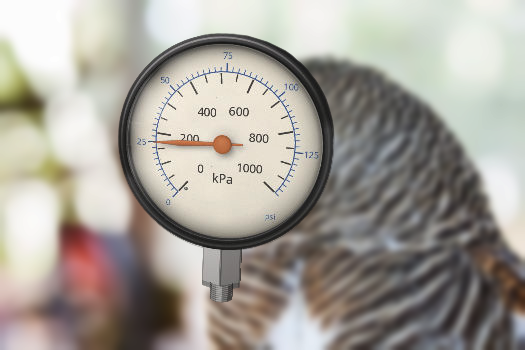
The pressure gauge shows 175 kPa
